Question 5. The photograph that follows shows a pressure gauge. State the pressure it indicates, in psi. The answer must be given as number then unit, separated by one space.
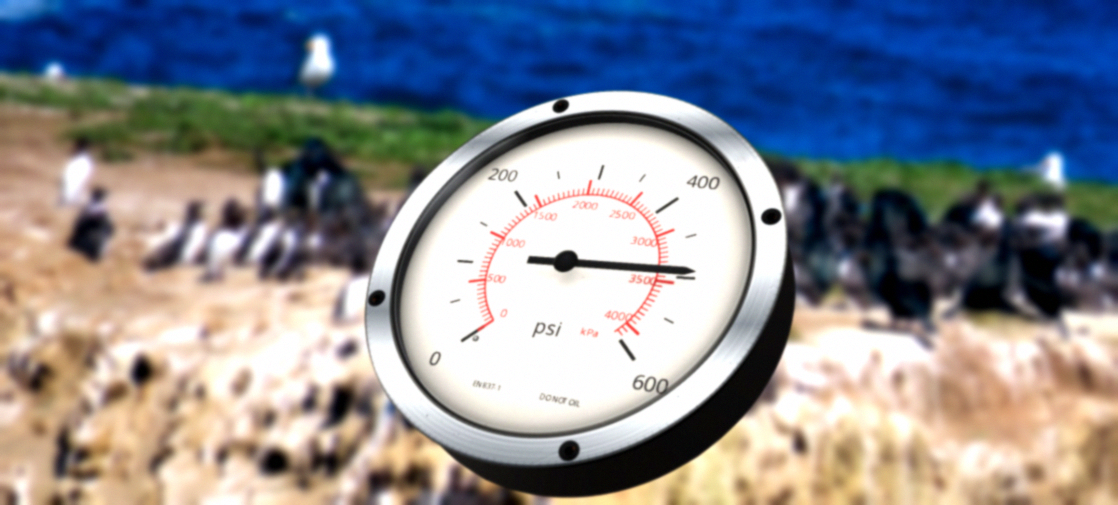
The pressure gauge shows 500 psi
